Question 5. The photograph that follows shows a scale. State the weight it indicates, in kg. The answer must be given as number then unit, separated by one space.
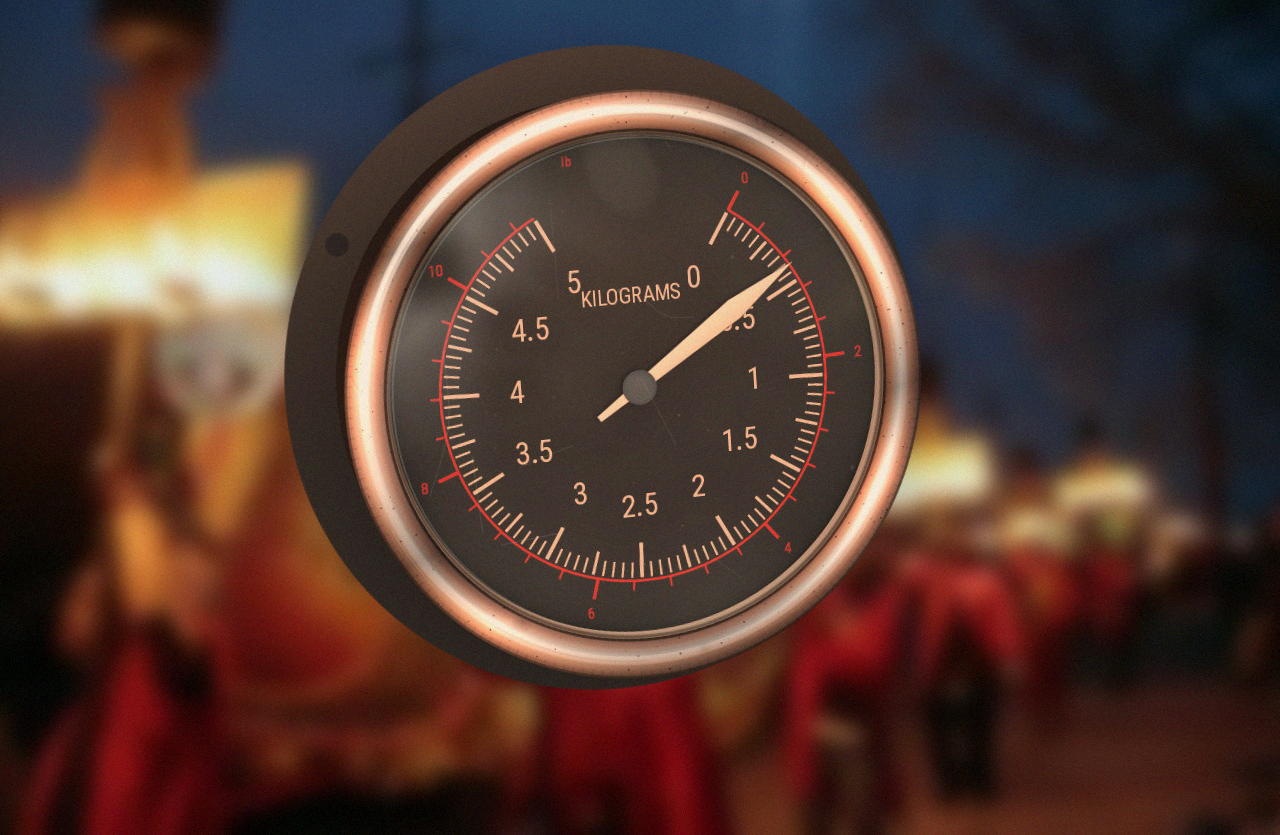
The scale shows 0.4 kg
